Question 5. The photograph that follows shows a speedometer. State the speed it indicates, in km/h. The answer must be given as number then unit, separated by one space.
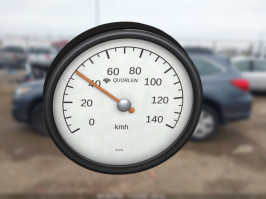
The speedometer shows 40 km/h
